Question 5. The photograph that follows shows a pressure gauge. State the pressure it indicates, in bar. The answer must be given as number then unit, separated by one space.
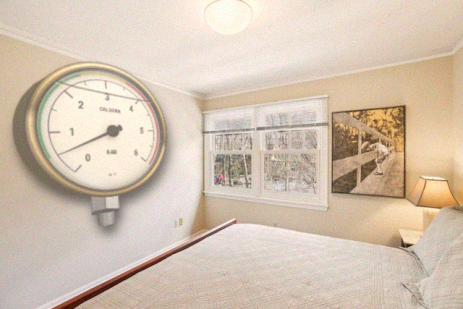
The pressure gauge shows 0.5 bar
